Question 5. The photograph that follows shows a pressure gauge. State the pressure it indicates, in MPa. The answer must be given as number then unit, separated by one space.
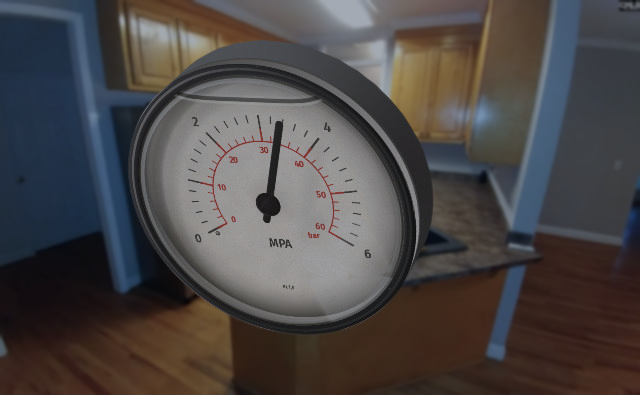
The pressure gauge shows 3.4 MPa
